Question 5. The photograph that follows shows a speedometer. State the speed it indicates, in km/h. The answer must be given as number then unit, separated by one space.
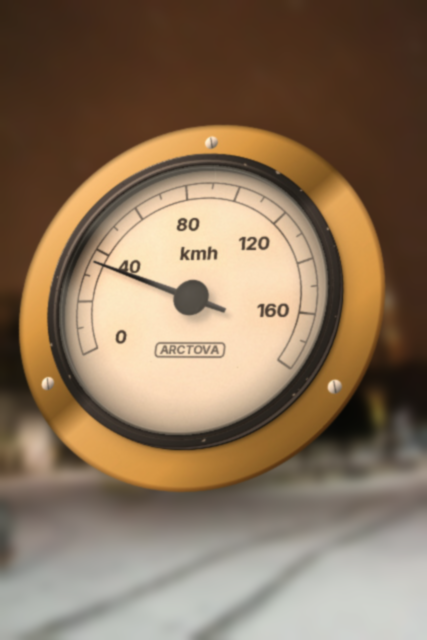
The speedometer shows 35 km/h
